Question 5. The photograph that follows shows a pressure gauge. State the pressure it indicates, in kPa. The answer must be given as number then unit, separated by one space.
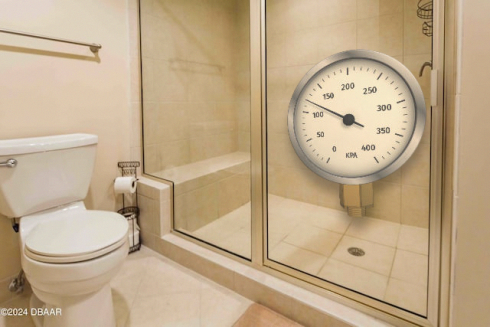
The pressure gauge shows 120 kPa
